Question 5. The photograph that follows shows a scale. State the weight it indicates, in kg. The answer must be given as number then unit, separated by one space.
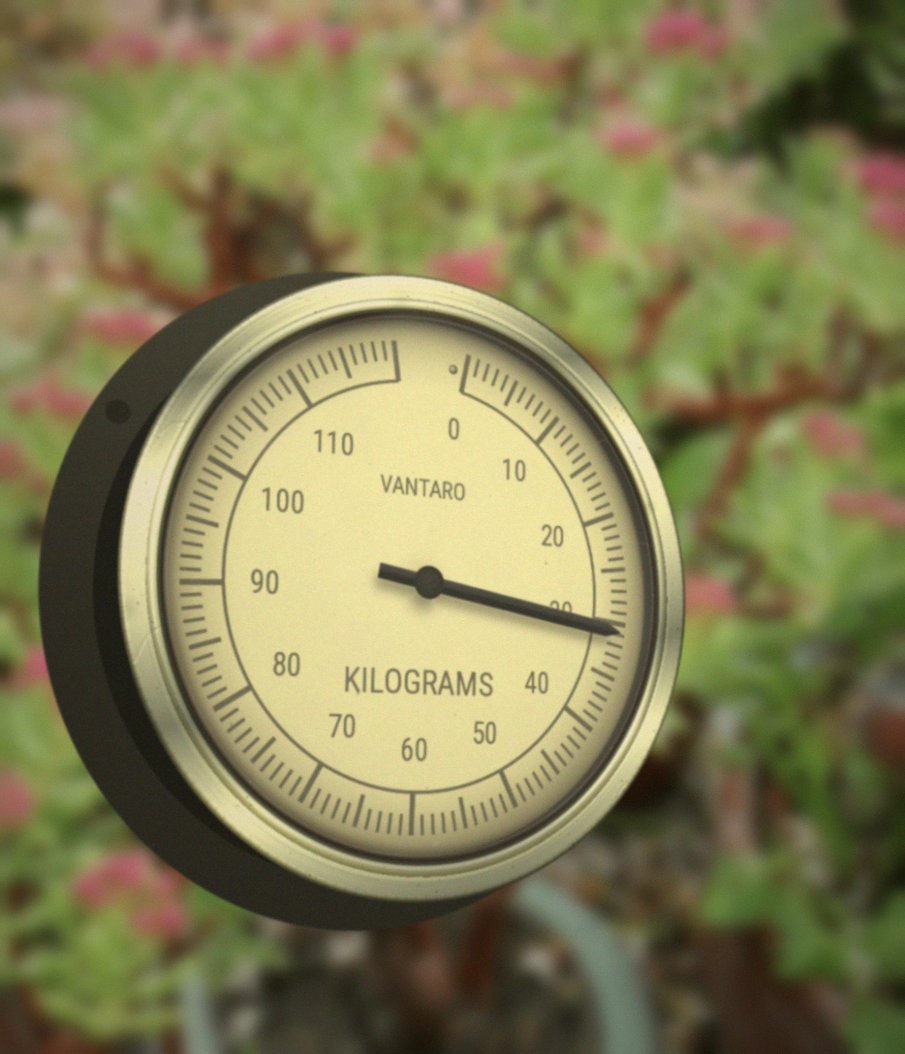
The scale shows 31 kg
